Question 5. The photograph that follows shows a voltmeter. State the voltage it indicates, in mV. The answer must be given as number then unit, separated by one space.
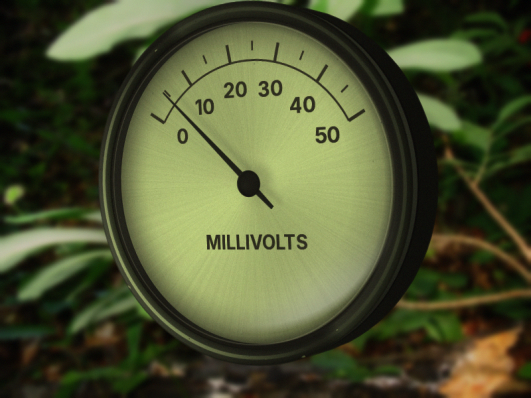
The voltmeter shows 5 mV
